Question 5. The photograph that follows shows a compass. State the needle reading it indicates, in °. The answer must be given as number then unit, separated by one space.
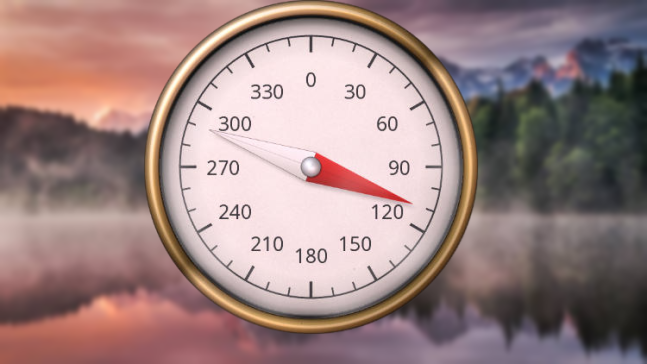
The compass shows 110 °
